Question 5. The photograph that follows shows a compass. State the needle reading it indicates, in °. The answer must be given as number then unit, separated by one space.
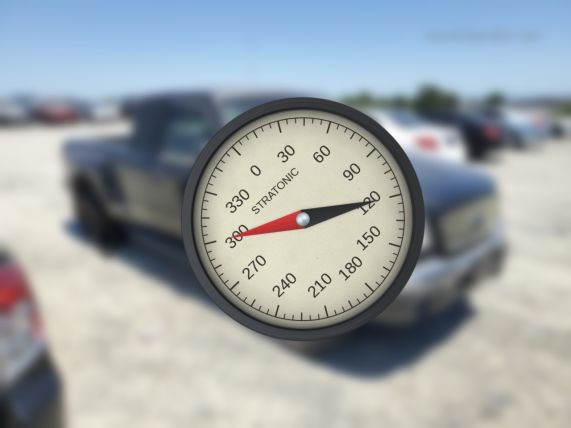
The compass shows 300 °
